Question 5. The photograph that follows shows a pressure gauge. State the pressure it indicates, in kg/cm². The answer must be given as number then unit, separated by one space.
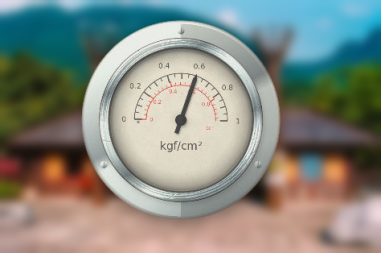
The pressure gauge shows 0.6 kg/cm²
